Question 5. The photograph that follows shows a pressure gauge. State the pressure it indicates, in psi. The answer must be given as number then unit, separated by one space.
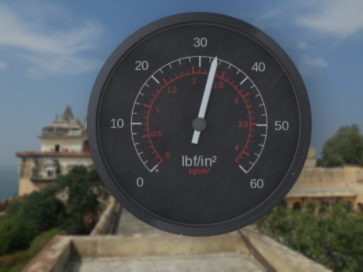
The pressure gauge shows 33 psi
